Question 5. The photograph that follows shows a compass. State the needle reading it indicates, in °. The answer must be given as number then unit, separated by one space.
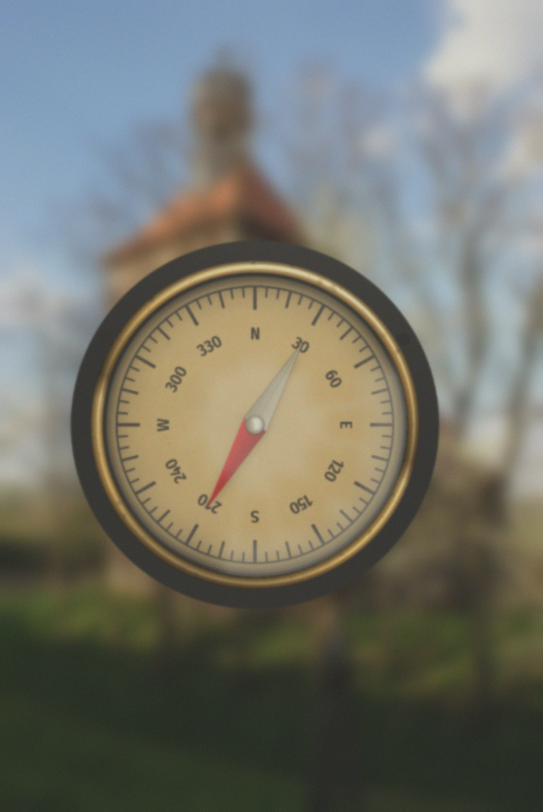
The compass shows 210 °
